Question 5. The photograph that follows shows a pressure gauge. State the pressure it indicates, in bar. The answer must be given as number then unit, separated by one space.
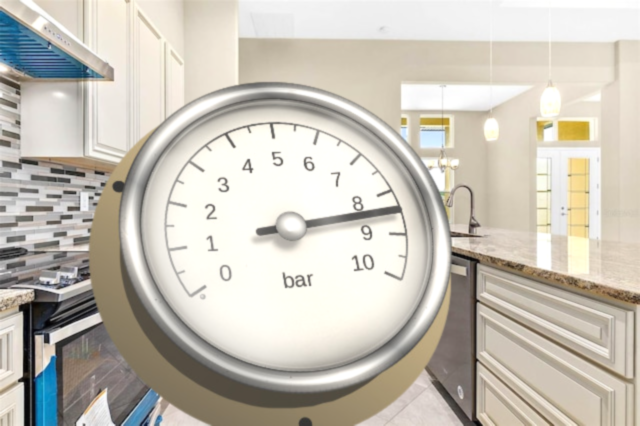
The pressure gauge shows 8.5 bar
